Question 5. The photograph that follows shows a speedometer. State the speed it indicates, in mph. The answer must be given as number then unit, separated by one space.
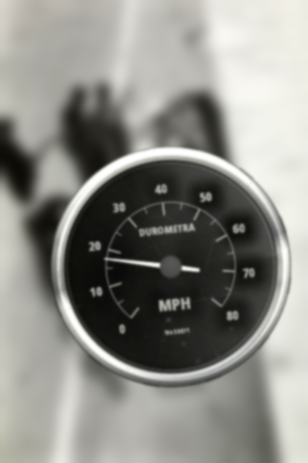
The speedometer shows 17.5 mph
